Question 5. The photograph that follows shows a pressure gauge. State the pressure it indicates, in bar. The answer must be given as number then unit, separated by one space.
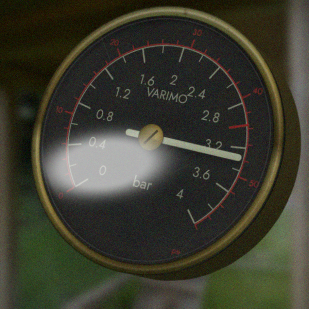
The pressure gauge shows 3.3 bar
